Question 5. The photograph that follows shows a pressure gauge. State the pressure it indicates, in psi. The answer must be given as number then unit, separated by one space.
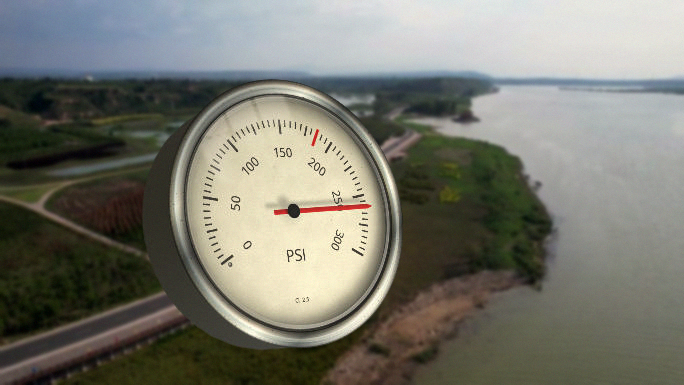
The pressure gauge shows 260 psi
